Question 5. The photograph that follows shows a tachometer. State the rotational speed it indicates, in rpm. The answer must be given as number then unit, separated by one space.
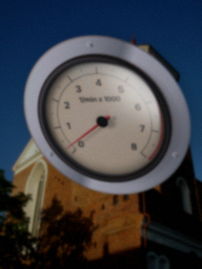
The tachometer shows 250 rpm
